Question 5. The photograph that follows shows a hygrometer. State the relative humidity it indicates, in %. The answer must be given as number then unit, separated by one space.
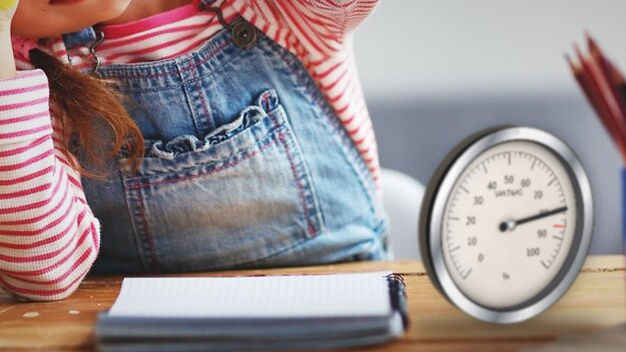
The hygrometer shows 80 %
